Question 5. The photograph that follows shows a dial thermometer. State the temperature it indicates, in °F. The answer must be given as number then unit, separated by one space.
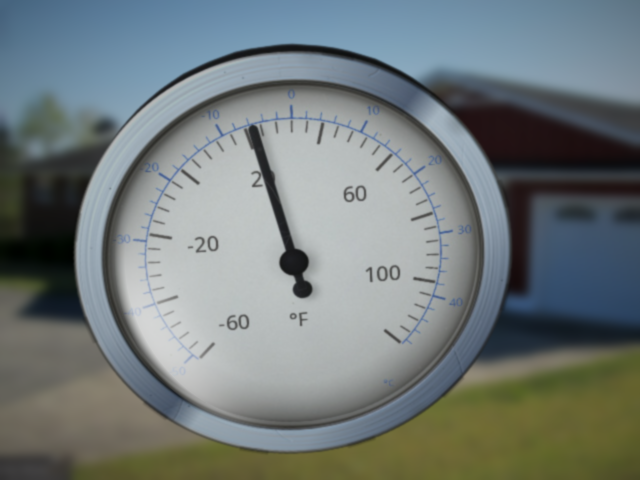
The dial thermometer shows 22 °F
